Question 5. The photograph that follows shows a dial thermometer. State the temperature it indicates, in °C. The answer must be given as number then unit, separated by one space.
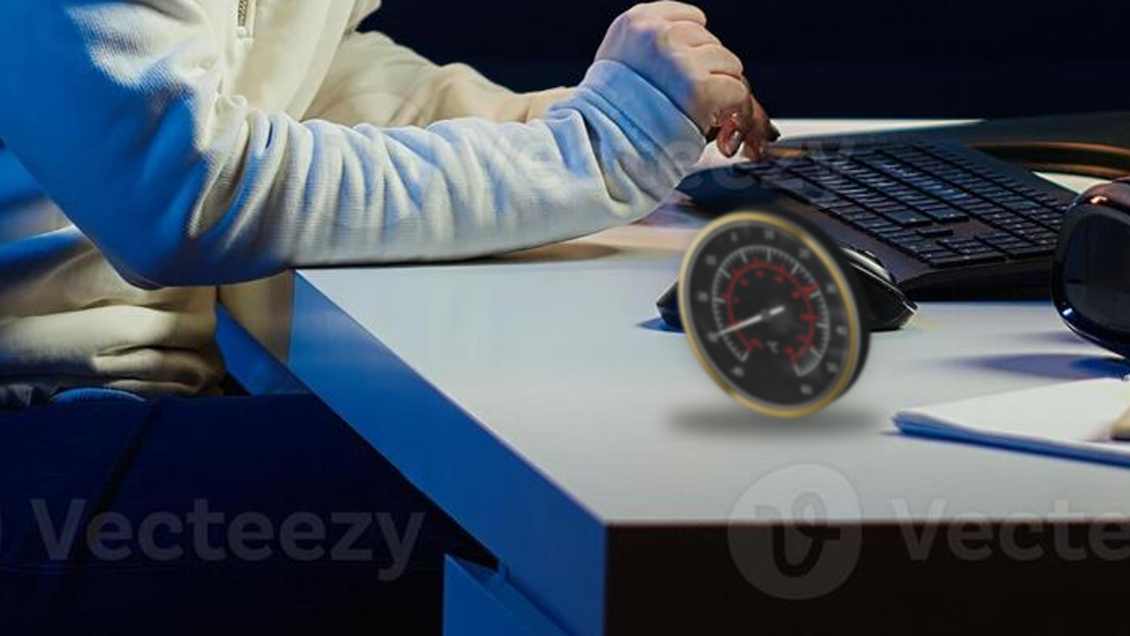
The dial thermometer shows -30 °C
